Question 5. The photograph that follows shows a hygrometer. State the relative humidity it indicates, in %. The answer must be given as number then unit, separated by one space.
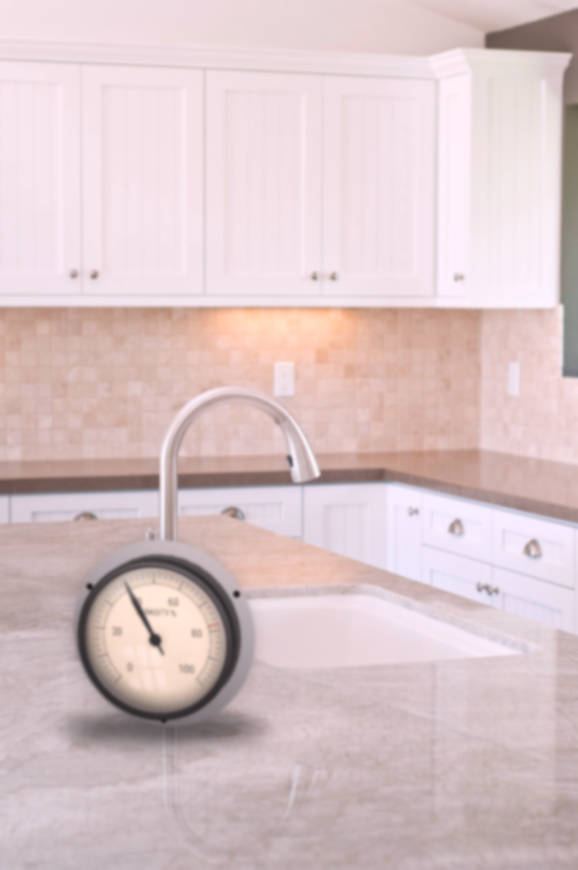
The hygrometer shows 40 %
